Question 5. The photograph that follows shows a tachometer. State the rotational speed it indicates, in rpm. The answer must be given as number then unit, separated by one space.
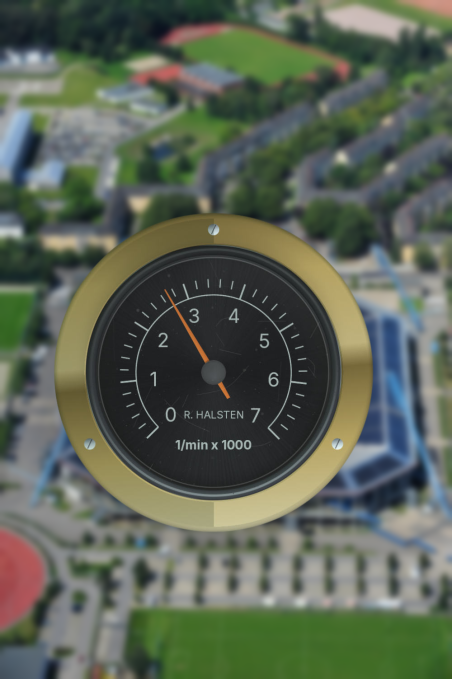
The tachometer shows 2700 rpm
